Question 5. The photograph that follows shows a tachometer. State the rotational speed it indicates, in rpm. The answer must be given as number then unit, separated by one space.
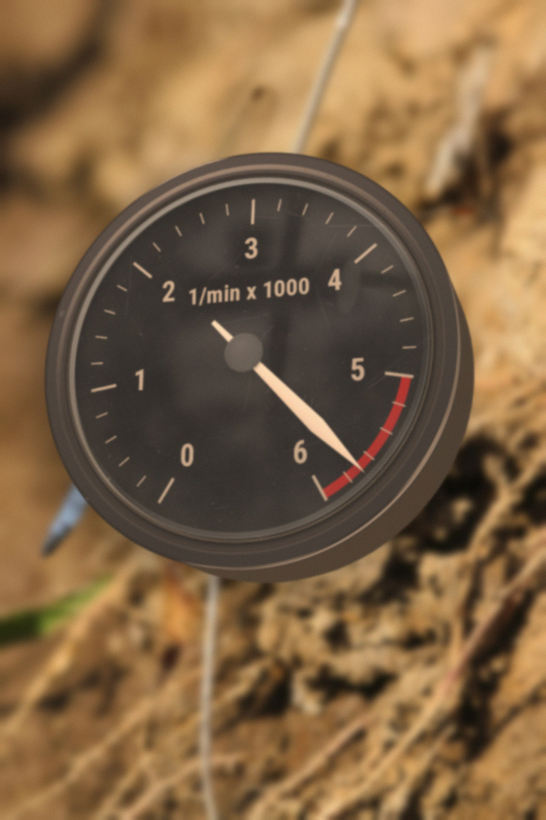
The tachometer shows 5700 rpm
